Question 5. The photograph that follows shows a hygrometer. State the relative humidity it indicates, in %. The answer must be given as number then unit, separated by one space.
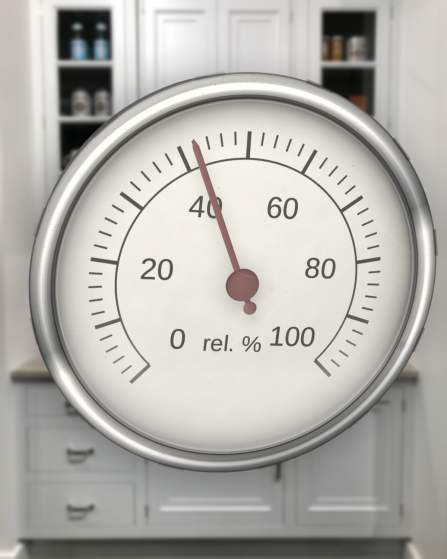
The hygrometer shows 42 %
